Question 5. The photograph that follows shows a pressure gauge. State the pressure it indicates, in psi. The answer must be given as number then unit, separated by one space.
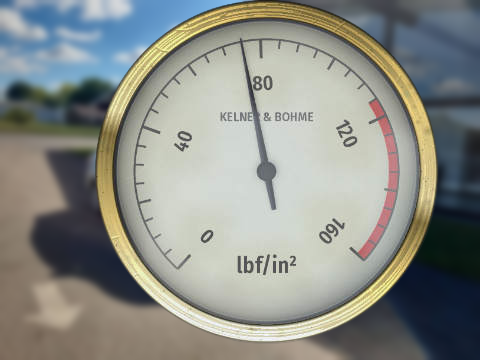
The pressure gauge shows 75 psi
